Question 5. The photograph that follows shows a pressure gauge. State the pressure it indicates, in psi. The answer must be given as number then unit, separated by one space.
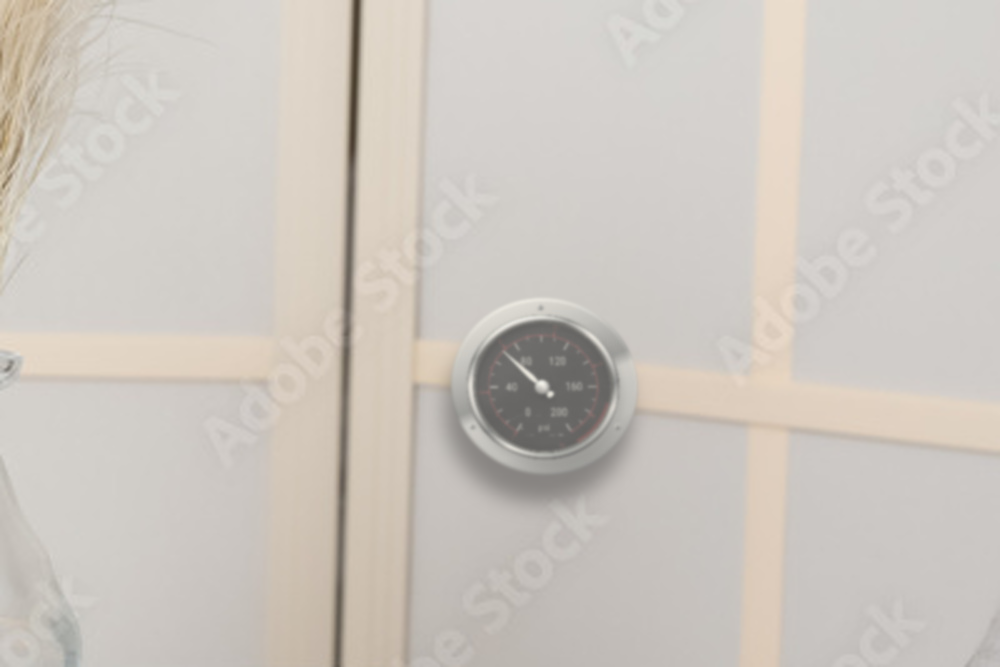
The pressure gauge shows 70 psi
